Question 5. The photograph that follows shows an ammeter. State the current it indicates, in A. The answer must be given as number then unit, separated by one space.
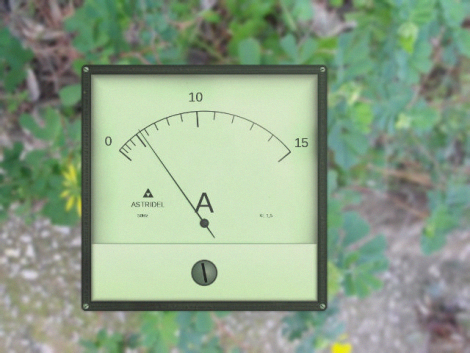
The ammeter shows 5.5 A
